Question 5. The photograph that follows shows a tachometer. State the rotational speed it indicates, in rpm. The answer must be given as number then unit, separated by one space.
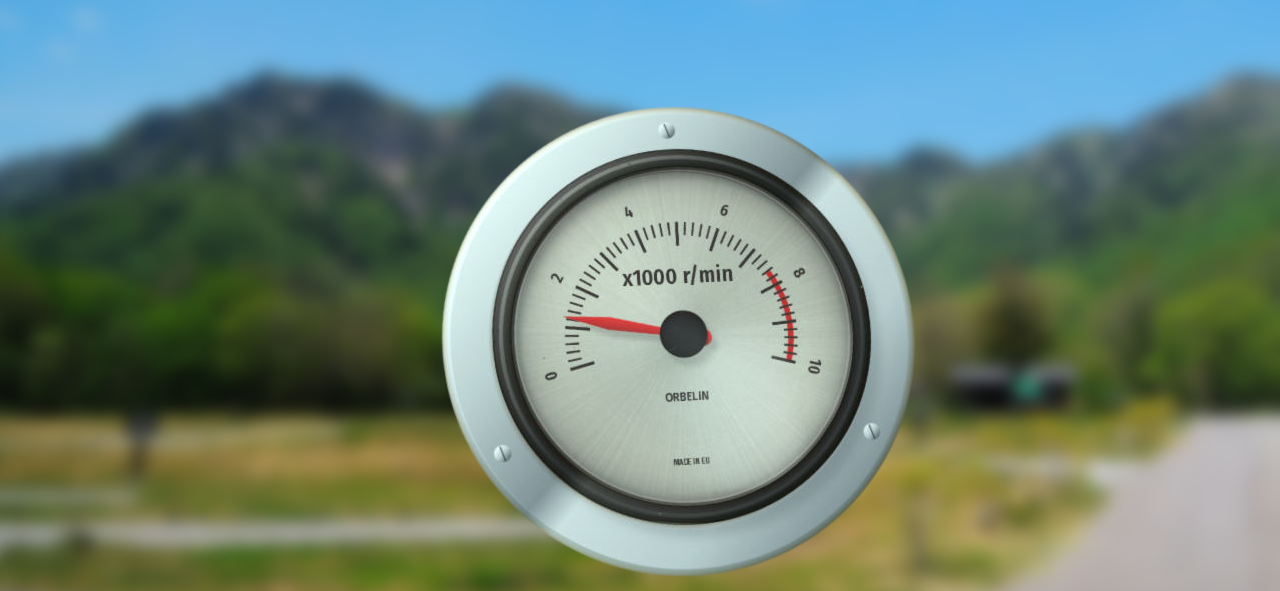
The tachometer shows 1200 rpm
